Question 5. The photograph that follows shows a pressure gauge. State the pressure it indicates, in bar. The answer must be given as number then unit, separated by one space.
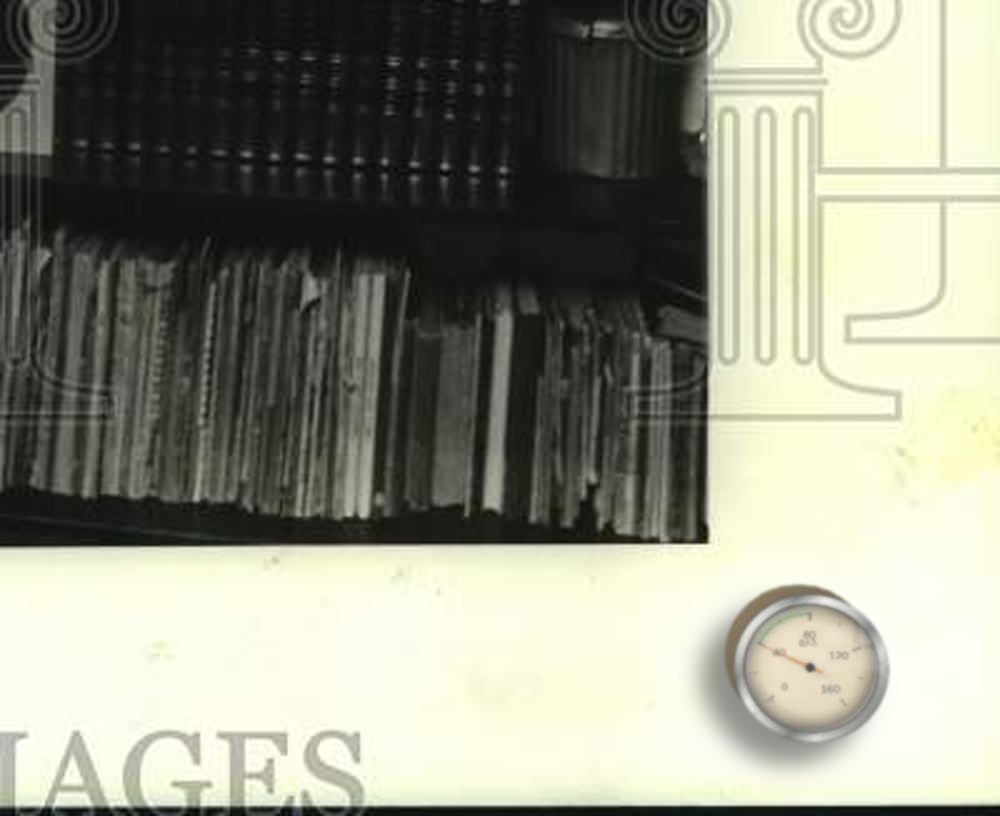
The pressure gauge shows 40 bar
